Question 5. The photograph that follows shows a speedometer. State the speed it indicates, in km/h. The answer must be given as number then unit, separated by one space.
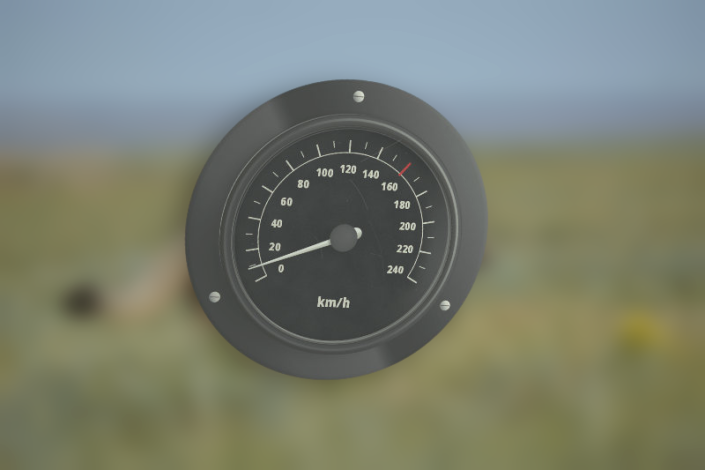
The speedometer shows 10 km/h
